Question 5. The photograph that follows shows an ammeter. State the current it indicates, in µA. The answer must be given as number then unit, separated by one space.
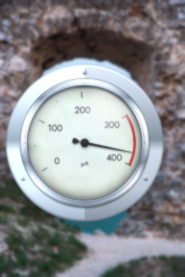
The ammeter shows 375 µA
